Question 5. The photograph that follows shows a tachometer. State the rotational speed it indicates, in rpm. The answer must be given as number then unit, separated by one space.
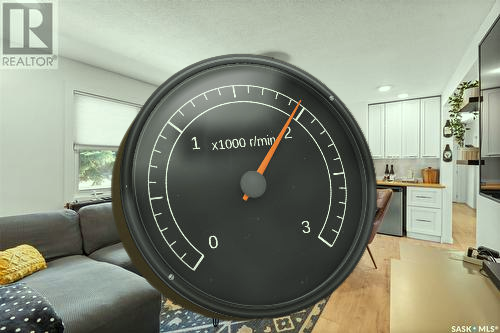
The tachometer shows 1950 rpm
